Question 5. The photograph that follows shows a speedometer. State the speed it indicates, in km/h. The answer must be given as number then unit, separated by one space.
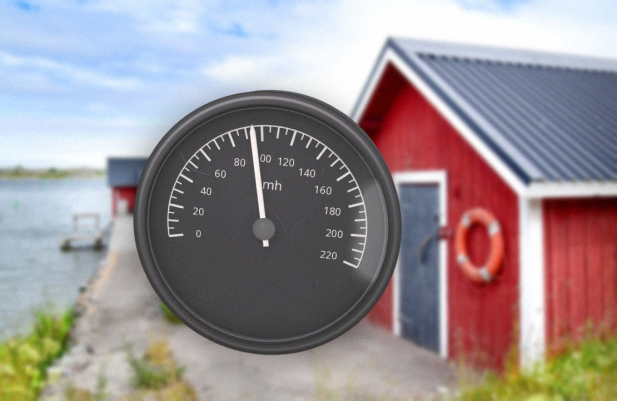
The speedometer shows 95 km/h
